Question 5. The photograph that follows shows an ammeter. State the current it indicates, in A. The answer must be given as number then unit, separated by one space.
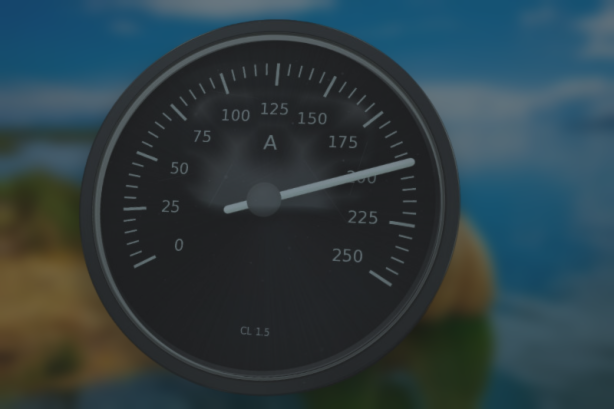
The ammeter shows 200 A
